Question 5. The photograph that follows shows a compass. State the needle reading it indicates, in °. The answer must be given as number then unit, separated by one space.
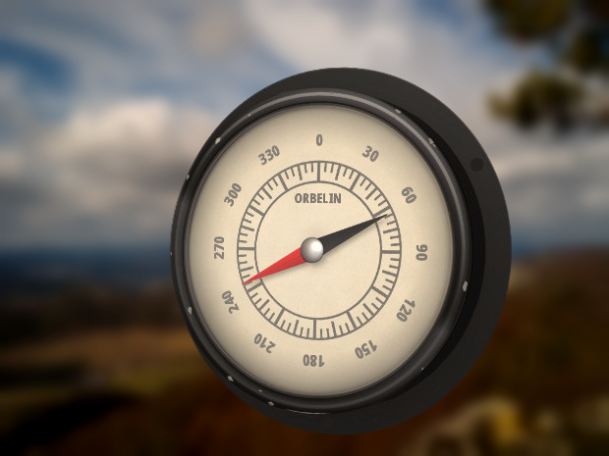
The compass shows 245 °
